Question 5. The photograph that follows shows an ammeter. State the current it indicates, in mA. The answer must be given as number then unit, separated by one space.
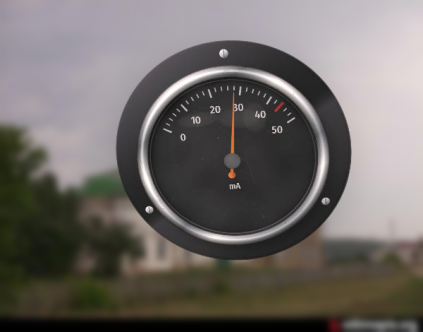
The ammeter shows 28 mA
